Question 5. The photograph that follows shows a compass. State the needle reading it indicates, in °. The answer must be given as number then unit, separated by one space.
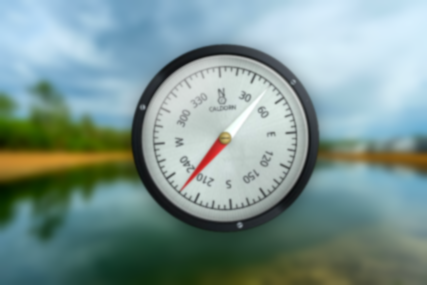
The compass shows 225 °
